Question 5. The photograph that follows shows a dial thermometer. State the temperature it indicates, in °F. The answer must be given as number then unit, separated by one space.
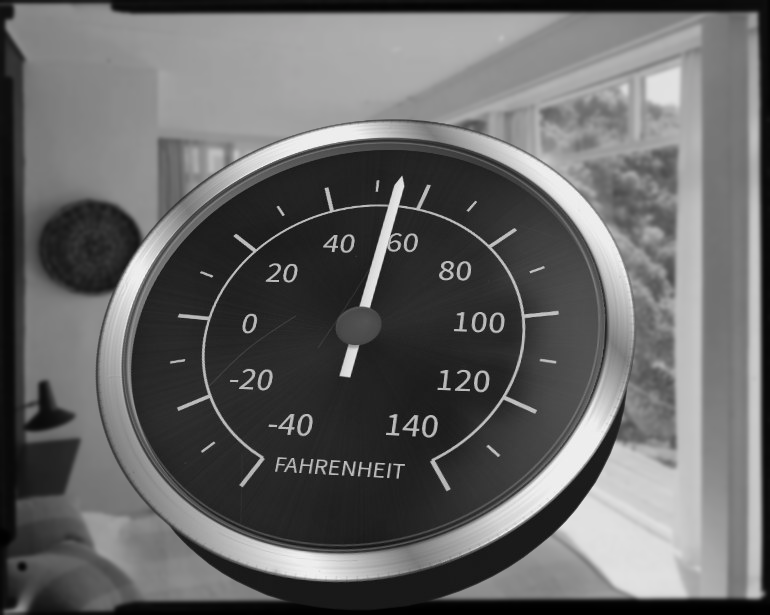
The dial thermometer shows 55 °F
